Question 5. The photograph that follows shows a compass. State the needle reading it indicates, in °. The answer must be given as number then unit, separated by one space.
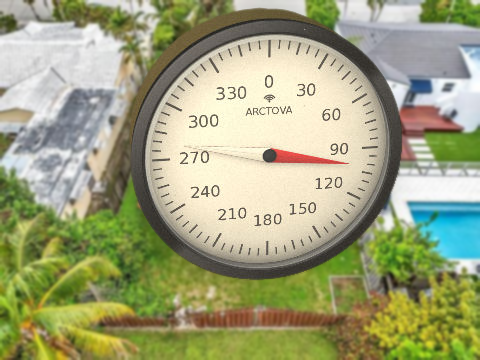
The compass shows 100 °
